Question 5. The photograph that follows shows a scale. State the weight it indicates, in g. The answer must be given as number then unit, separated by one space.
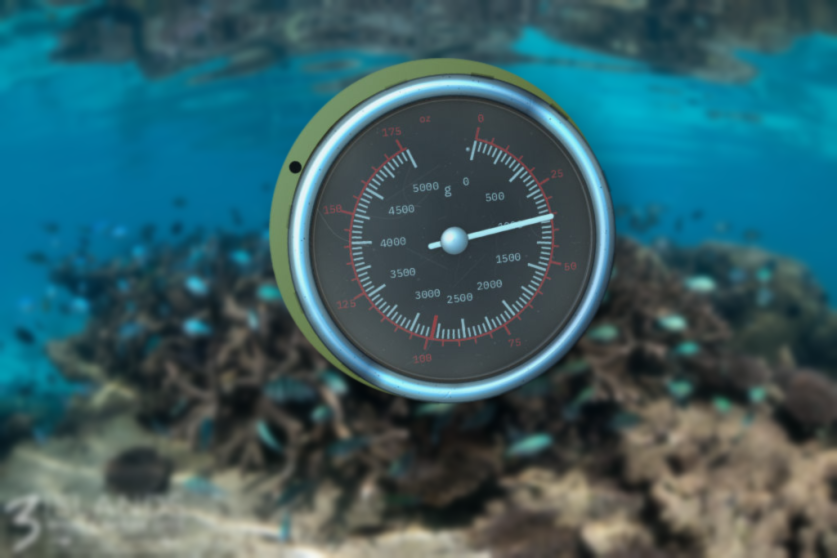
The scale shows 1000 g
